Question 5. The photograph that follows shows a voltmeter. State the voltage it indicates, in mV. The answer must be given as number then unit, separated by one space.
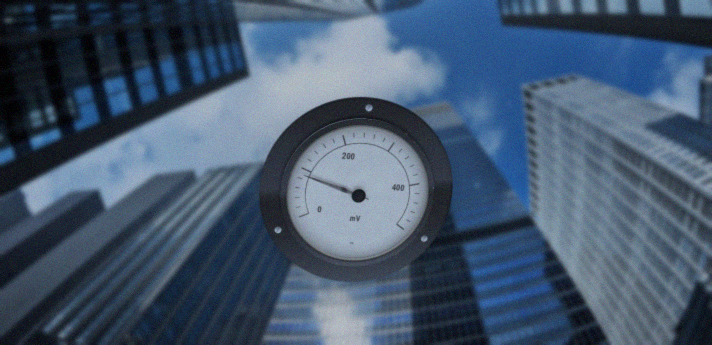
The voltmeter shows 90 mV
